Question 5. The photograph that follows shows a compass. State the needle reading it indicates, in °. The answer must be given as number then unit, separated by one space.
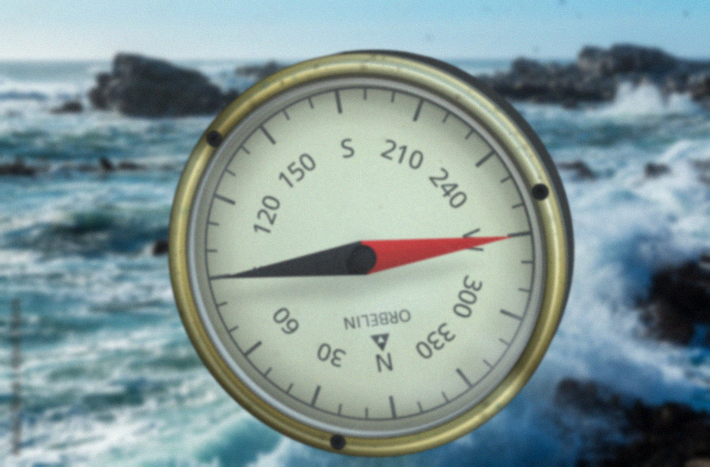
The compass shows 270 °
